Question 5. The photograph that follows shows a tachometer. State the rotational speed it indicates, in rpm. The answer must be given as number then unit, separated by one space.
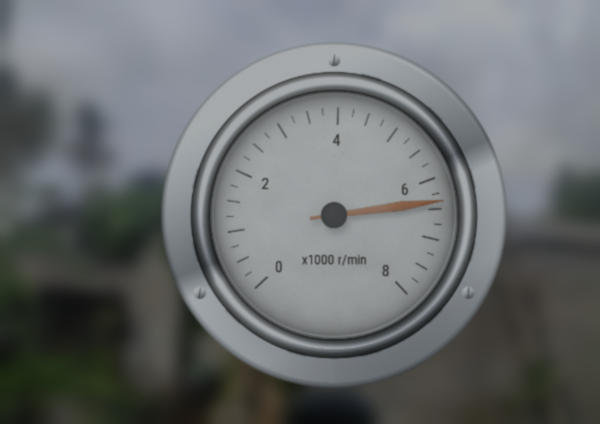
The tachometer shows 6375 rpm
